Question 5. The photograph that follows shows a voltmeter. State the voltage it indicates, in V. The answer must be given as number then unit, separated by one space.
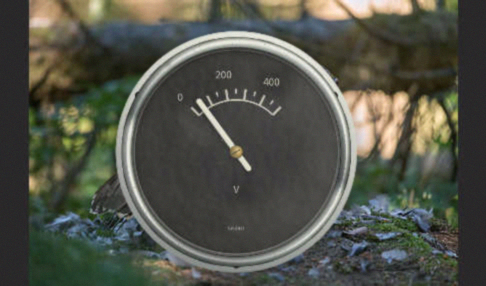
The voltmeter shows 50 V
